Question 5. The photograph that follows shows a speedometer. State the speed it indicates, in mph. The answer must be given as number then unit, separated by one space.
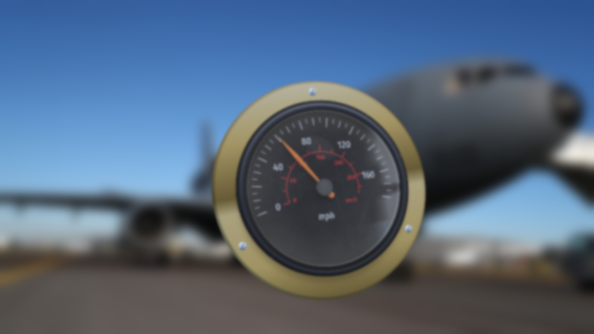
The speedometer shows 60 mph
